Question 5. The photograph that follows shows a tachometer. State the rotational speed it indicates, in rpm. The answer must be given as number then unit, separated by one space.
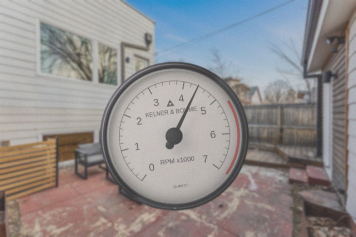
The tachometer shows 4400 rpm
